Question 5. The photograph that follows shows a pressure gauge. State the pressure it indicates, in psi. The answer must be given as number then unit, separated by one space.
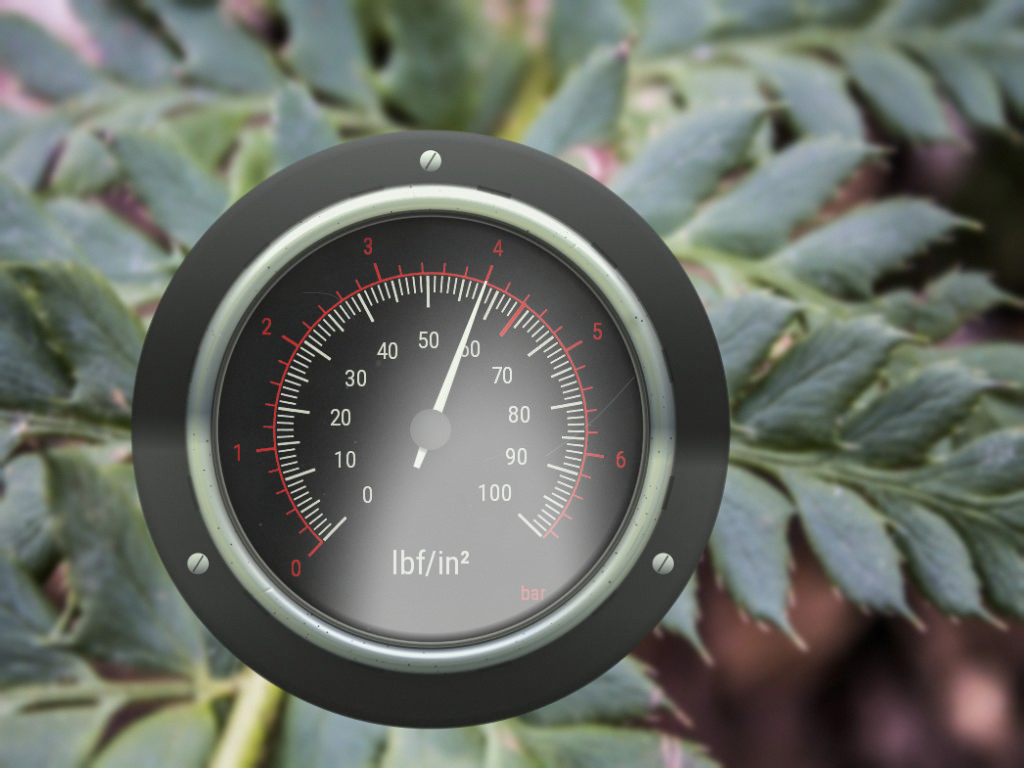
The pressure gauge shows 58 psi
